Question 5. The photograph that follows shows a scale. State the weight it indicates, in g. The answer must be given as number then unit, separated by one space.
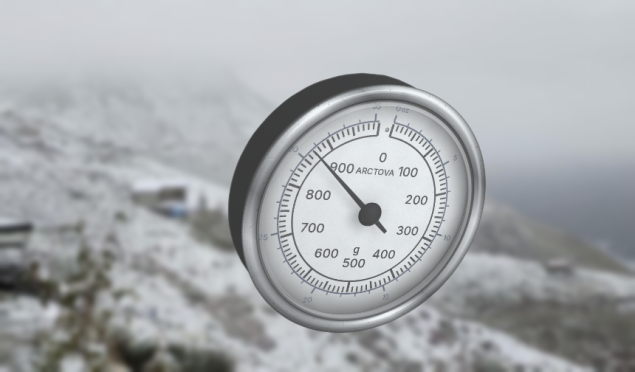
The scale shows 870 g
